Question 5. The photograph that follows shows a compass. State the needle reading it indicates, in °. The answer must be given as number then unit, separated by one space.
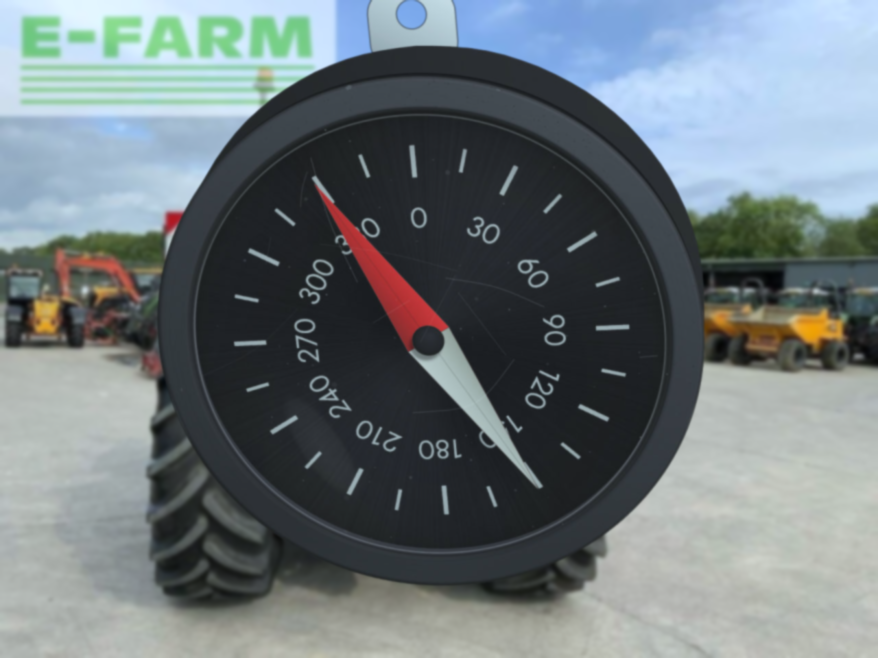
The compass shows 330 °
